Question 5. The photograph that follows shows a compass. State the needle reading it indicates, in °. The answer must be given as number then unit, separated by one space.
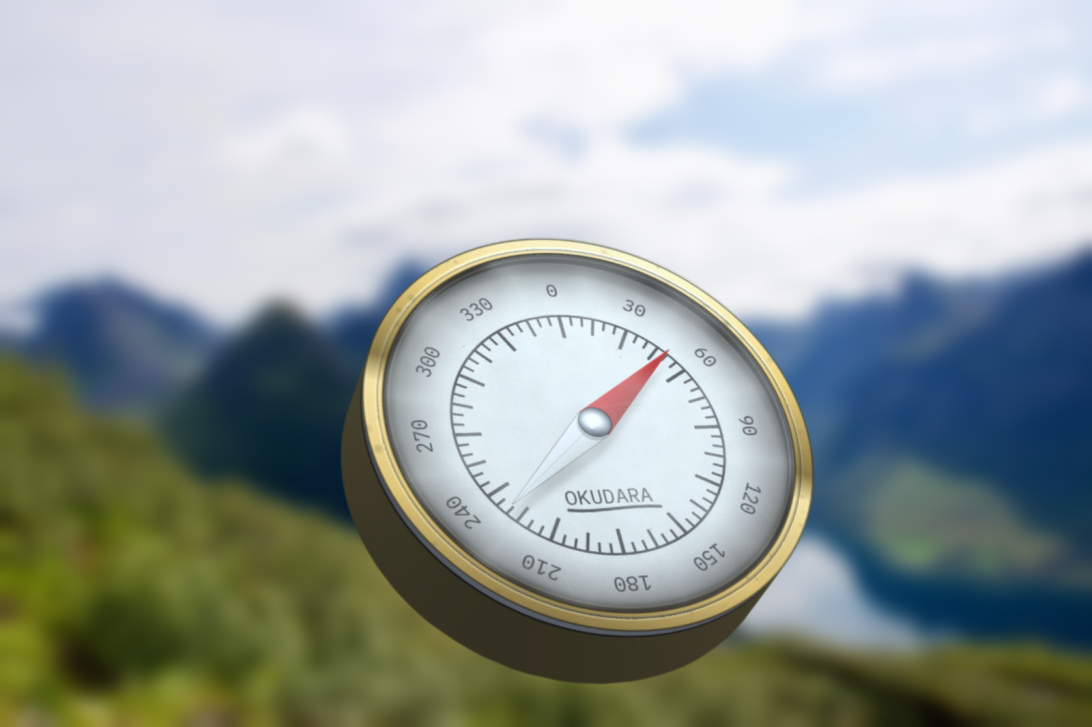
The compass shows 50 °
